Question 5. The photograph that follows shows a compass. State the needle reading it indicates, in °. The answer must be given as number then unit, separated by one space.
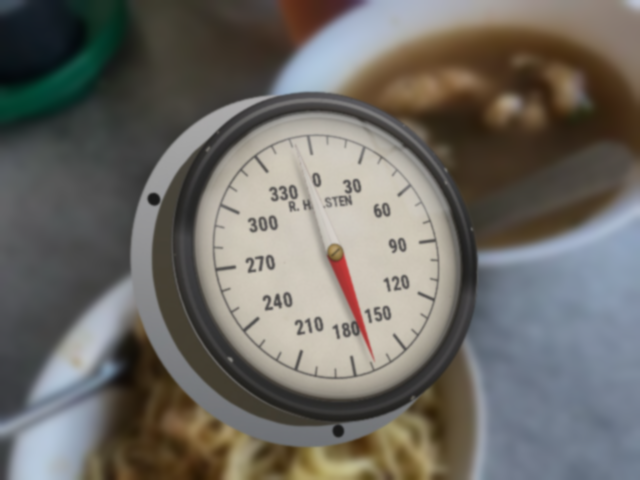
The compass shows 170 °
